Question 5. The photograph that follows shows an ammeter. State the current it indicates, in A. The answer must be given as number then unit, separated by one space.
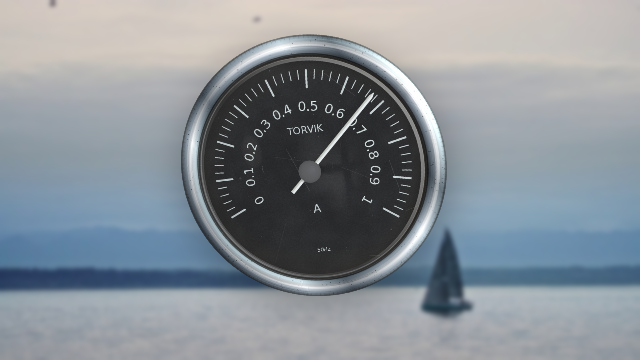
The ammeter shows 0.67 A
